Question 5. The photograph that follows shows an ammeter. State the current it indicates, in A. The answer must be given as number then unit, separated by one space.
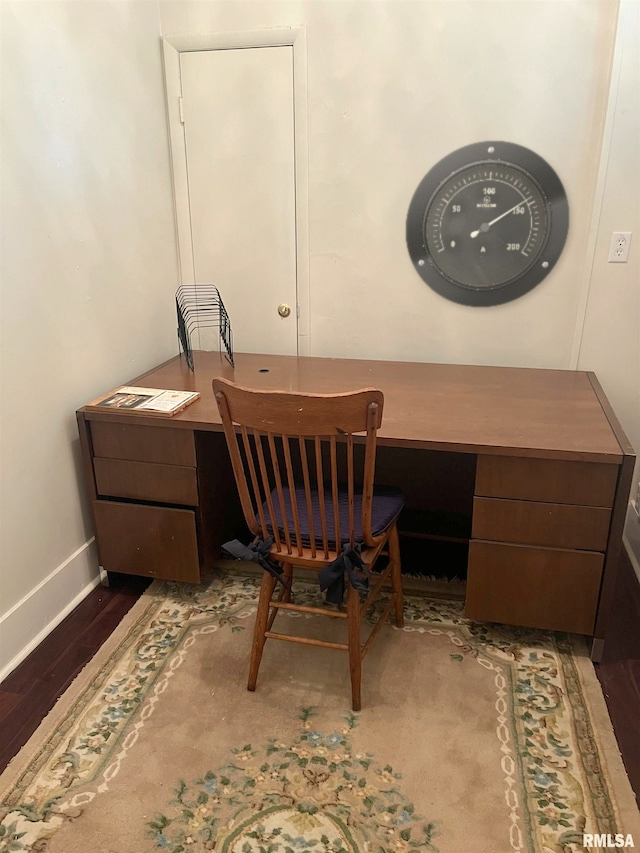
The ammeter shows 145 A
